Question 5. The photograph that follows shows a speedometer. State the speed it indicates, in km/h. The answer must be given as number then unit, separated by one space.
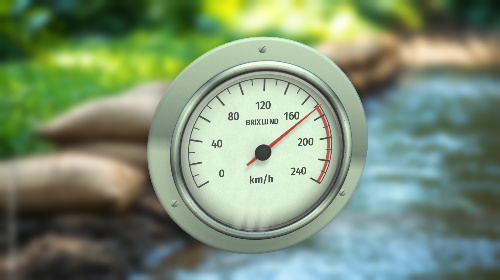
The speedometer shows 170 km/h
